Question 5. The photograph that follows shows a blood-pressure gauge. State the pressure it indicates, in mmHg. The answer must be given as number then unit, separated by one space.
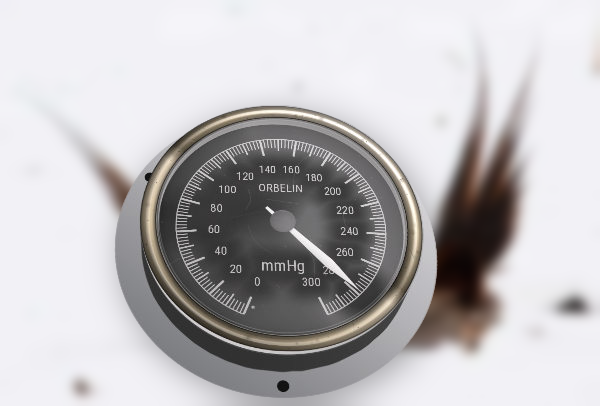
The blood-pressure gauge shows 280 mmHg
